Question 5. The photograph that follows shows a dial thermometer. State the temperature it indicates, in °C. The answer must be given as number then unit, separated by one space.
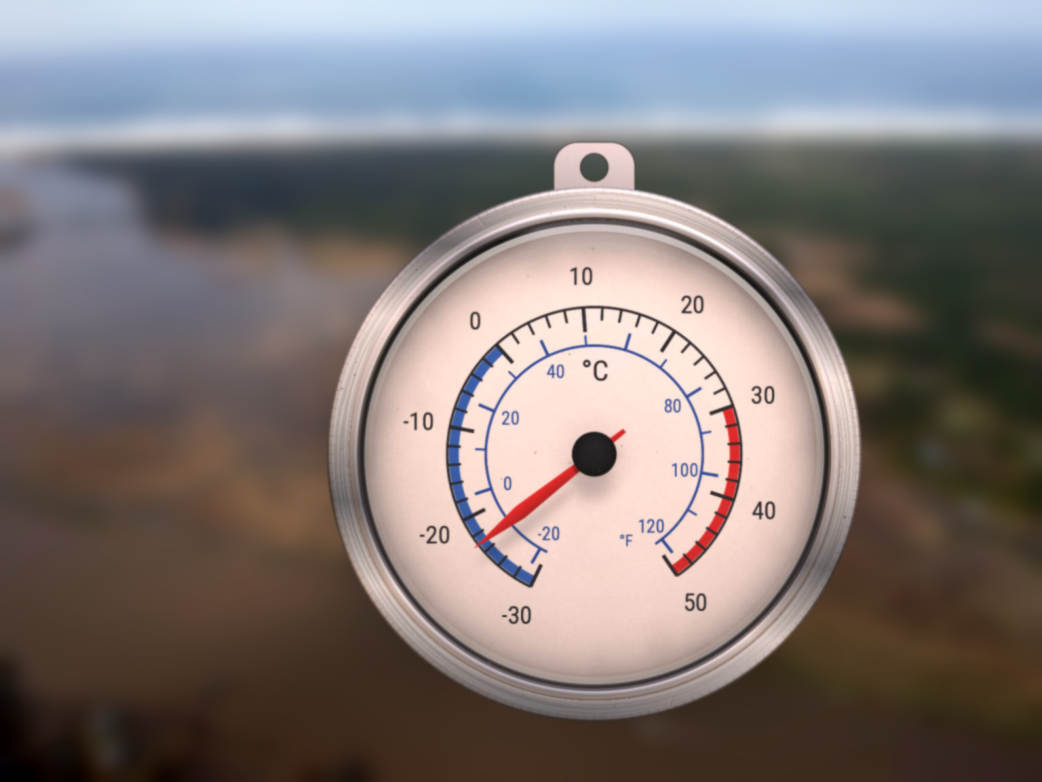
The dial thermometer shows -23 °C
